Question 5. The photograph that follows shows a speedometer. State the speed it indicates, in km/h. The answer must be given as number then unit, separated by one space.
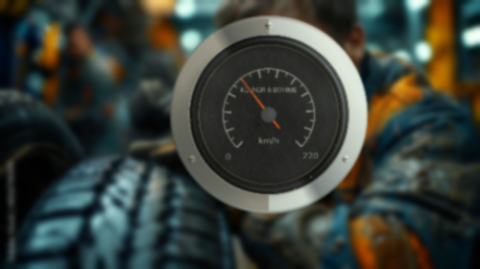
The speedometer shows 80 km/h
